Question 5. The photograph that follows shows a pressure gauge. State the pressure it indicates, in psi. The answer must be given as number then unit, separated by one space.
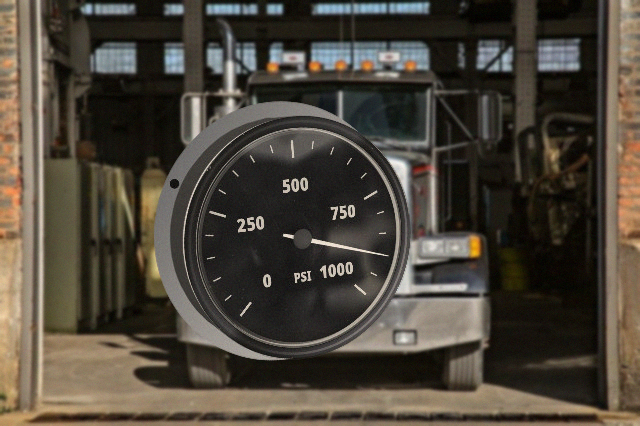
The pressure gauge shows 900 psi
